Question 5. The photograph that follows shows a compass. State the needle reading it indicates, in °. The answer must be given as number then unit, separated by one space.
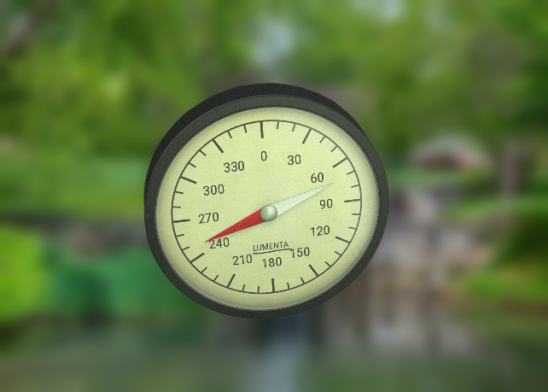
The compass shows 250 °
